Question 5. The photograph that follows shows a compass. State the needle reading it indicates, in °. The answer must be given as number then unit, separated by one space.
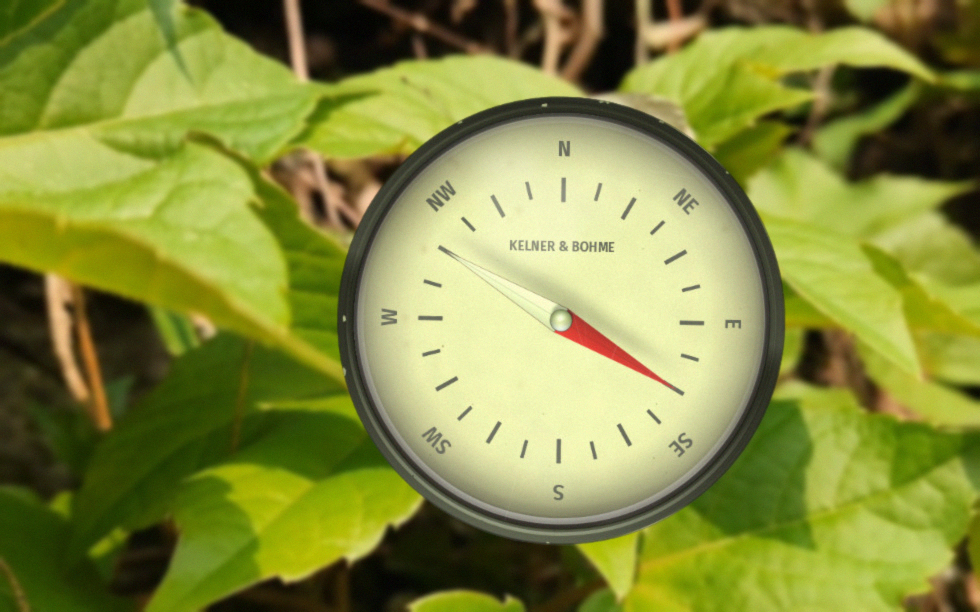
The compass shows 120 °
